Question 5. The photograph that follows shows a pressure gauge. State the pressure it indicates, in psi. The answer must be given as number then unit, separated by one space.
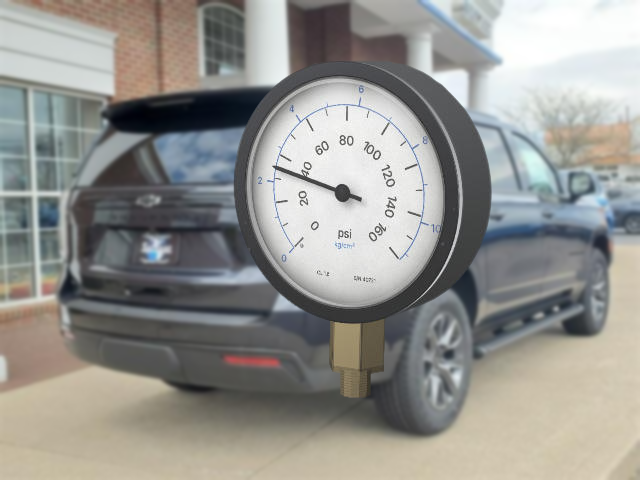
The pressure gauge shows 35 psi
